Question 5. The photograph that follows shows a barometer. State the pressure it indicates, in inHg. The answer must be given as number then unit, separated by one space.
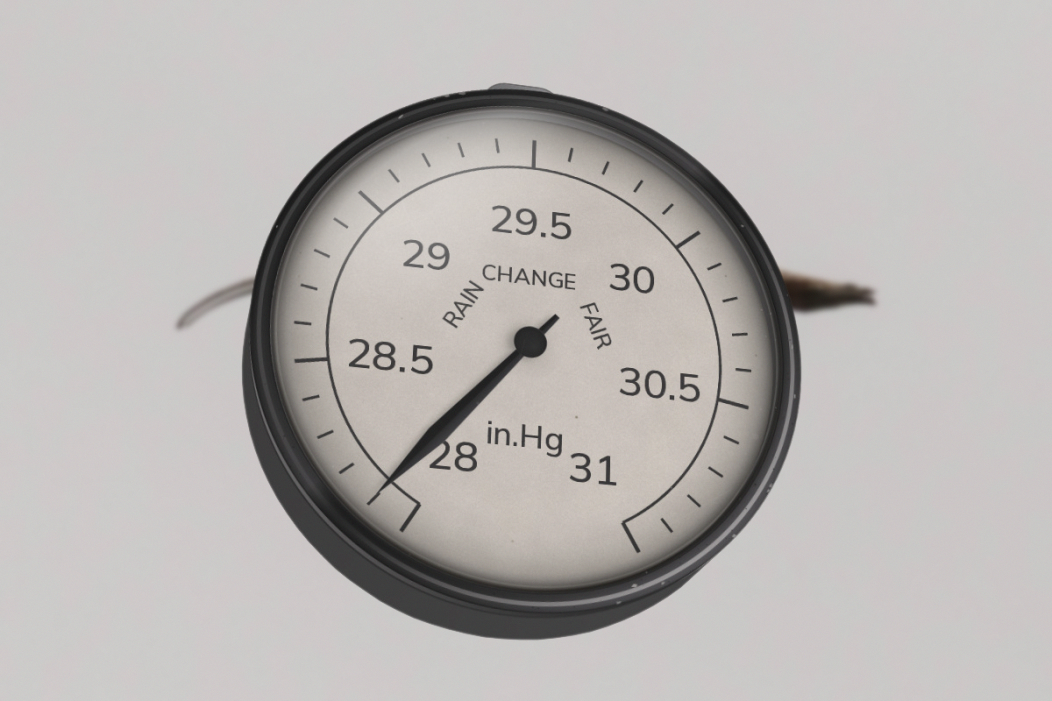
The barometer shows 28.1 inHg
